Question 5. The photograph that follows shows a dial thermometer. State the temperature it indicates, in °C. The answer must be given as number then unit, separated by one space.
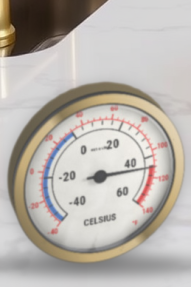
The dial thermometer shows 44 °C
